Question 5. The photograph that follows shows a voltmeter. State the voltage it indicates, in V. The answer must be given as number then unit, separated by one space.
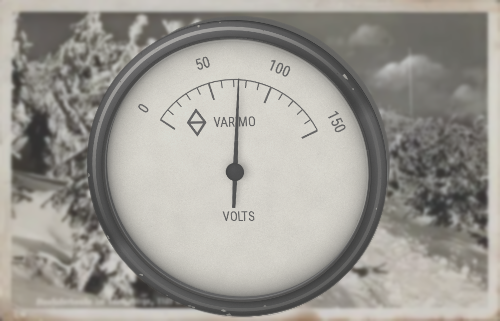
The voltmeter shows 75 V
